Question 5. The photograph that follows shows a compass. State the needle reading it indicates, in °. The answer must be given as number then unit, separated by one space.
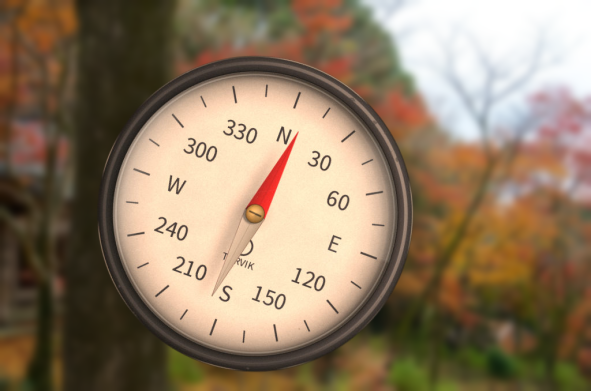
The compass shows 7.5 °
